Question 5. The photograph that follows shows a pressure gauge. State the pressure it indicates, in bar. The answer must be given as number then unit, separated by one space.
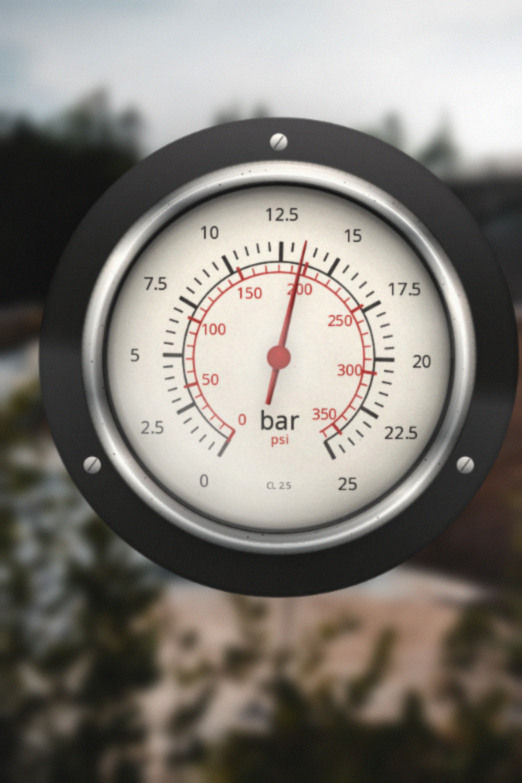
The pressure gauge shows 13.5 bar
